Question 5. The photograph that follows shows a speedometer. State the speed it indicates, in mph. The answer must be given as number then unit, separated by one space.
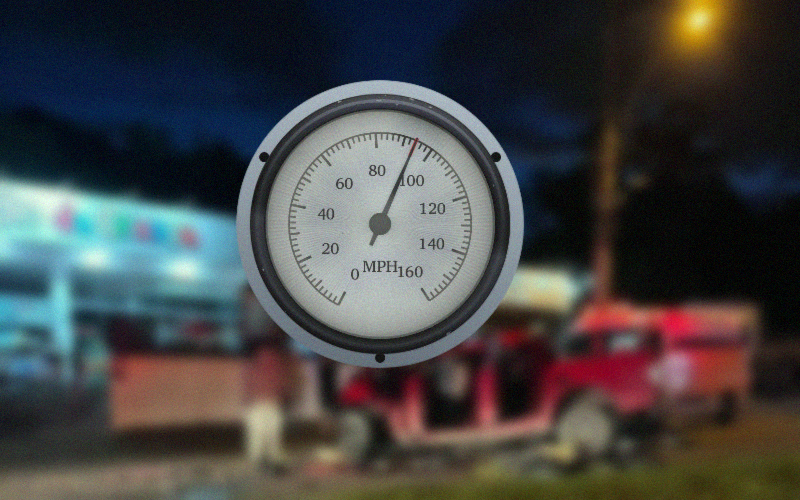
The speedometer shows 94 mph
